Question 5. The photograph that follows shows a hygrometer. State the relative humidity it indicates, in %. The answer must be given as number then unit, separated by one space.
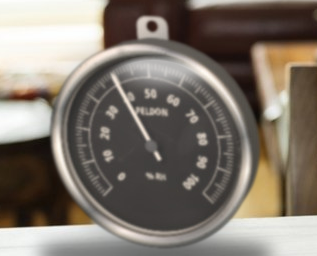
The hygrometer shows 40 %
